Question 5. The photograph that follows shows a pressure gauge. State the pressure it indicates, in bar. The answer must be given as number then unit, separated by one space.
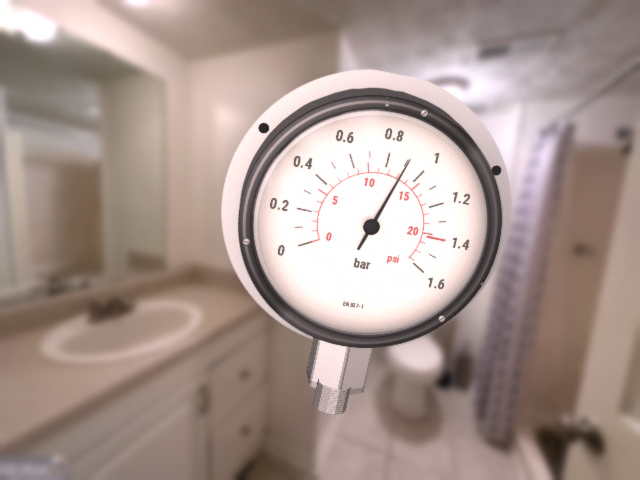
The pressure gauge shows 0.9 bar
